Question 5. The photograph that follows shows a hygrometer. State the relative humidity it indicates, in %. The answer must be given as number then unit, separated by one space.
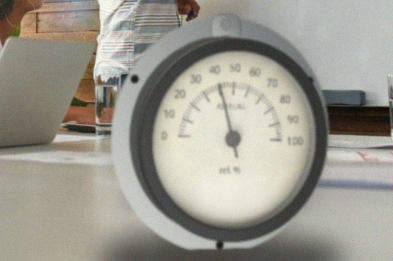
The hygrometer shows 40 %
